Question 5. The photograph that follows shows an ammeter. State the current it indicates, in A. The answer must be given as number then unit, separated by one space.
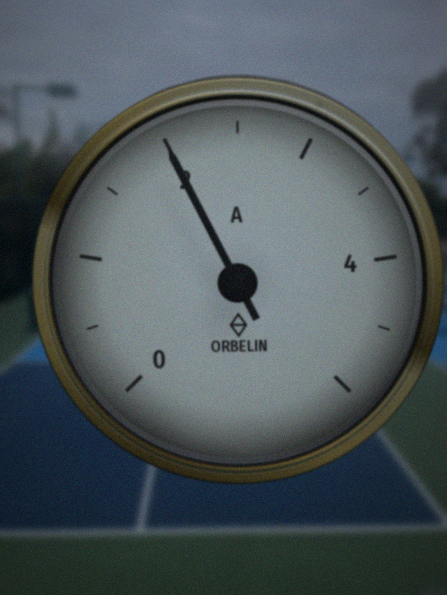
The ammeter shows 2 A
